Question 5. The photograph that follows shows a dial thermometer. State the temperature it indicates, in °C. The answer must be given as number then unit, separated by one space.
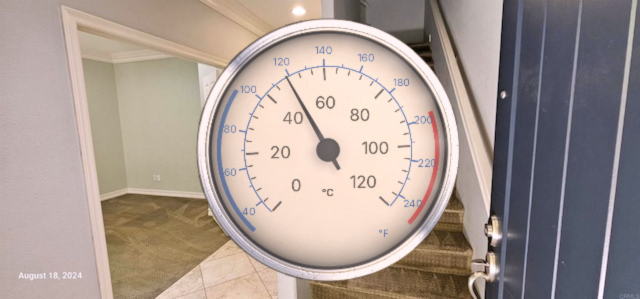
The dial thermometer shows 48 °C
